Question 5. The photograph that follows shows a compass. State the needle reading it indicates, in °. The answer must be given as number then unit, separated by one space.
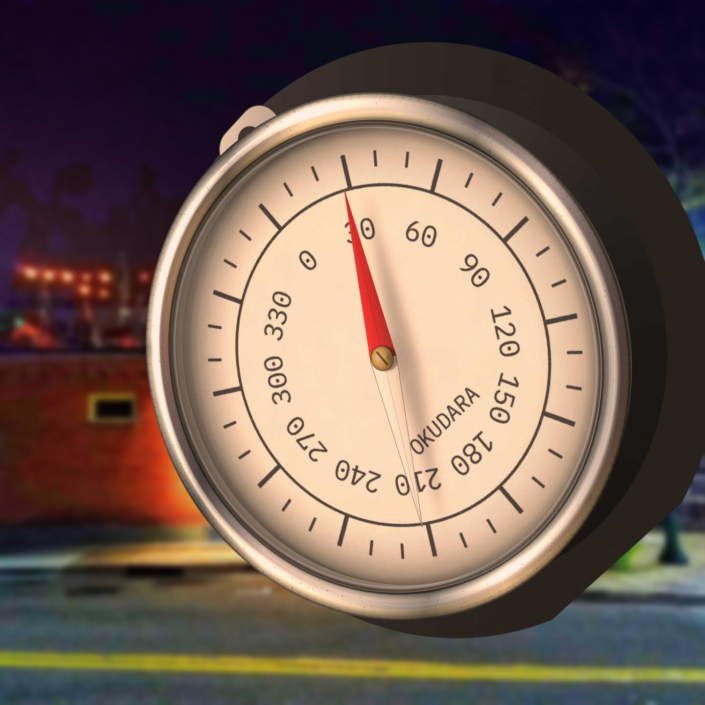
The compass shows 30 °
